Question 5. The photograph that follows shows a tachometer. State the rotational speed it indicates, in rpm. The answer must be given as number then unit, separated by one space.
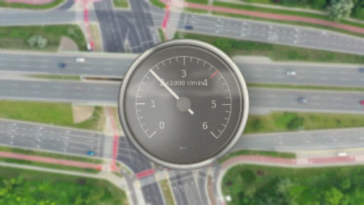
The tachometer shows 2000 rpm
